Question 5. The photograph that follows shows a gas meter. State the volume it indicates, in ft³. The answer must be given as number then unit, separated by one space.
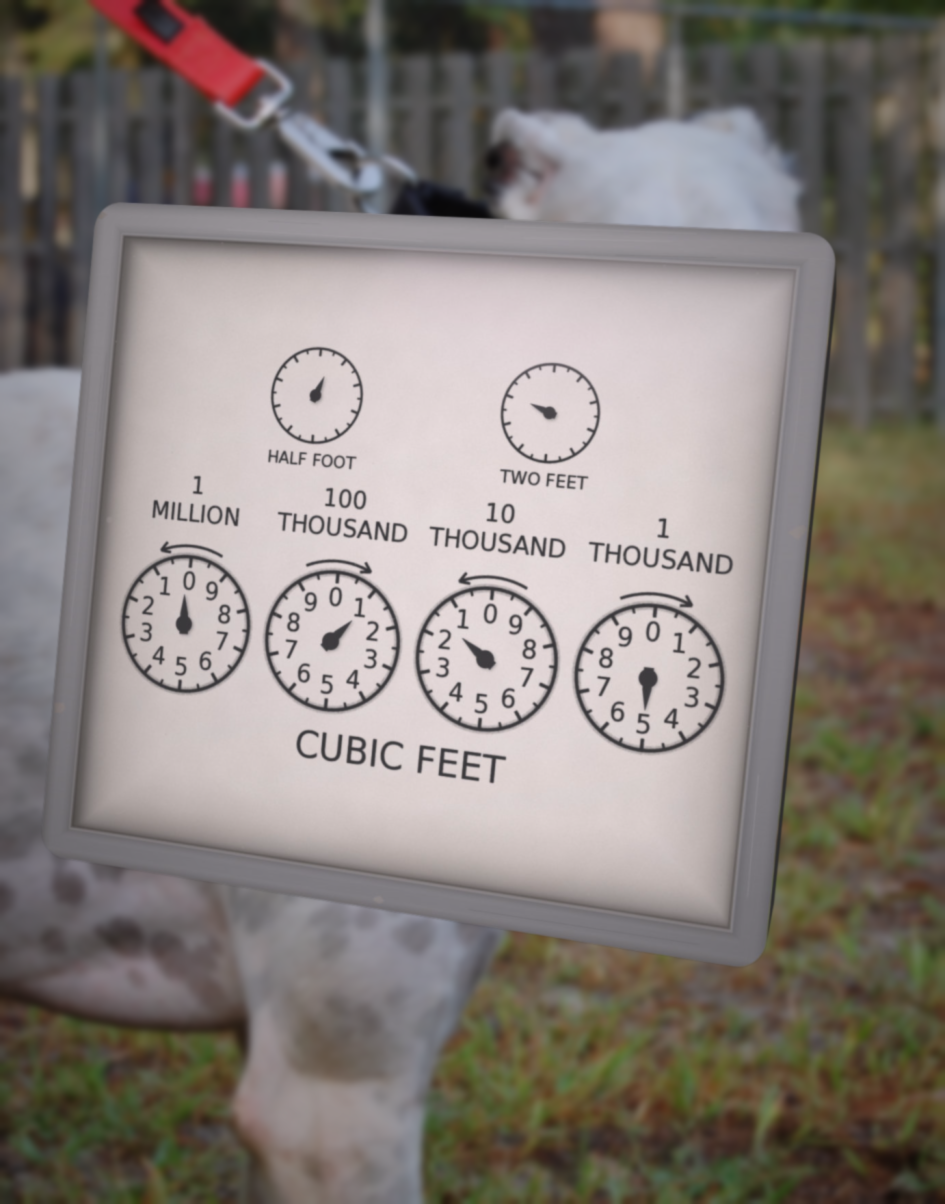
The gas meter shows 11500 ft³
